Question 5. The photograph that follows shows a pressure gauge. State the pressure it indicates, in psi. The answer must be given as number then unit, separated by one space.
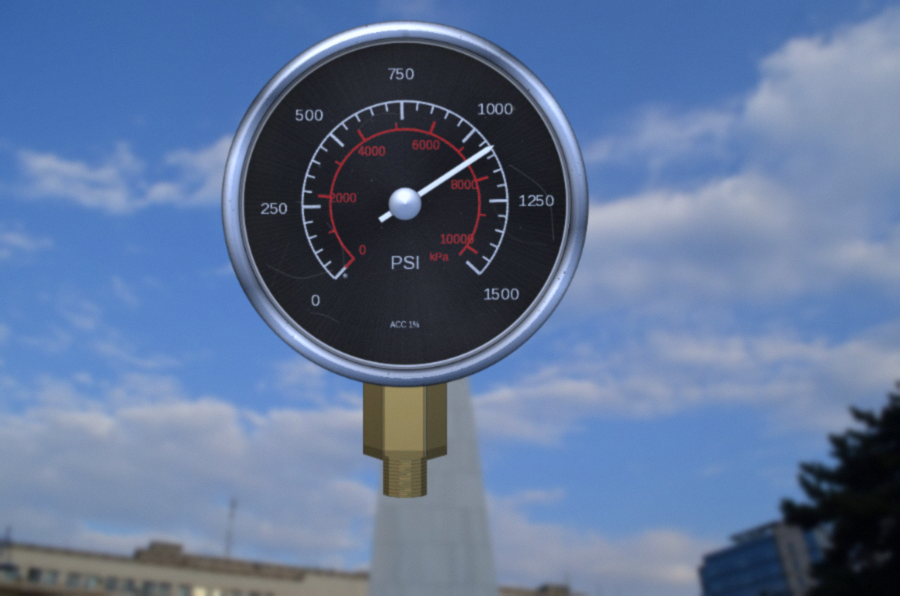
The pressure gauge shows 1075 psi
